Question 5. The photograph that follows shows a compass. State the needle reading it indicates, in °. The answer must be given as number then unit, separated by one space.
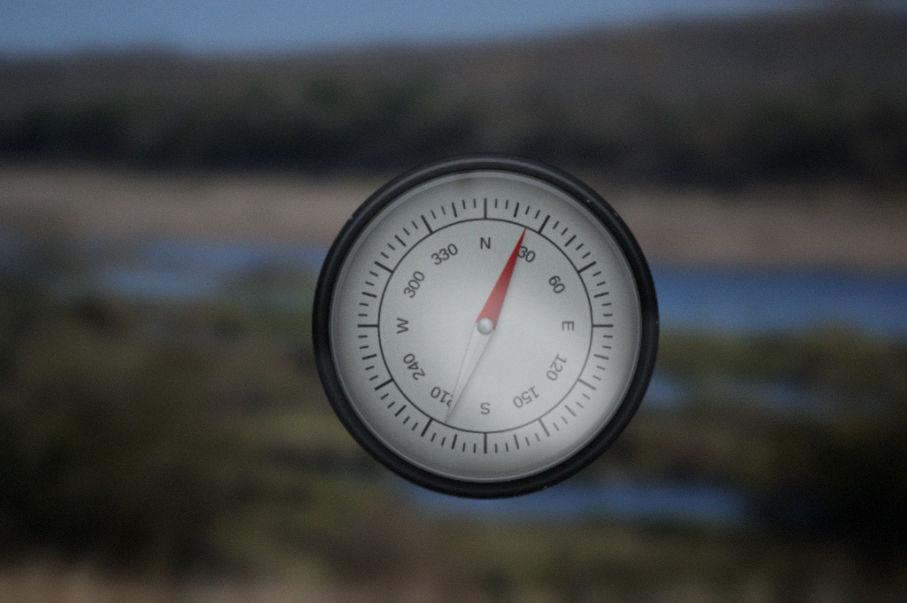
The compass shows 22.5 °
